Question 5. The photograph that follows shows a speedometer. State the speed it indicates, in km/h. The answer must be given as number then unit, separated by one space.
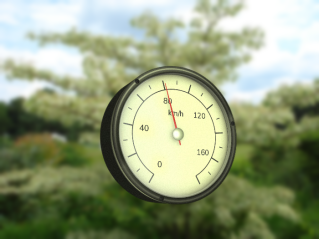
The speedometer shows 80 km/h
